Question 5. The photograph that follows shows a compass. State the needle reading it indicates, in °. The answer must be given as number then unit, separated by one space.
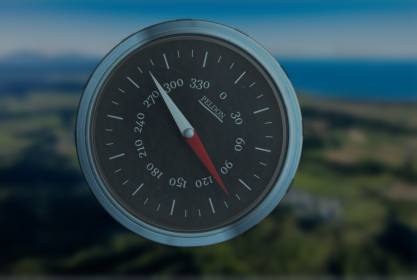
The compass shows 105 °
